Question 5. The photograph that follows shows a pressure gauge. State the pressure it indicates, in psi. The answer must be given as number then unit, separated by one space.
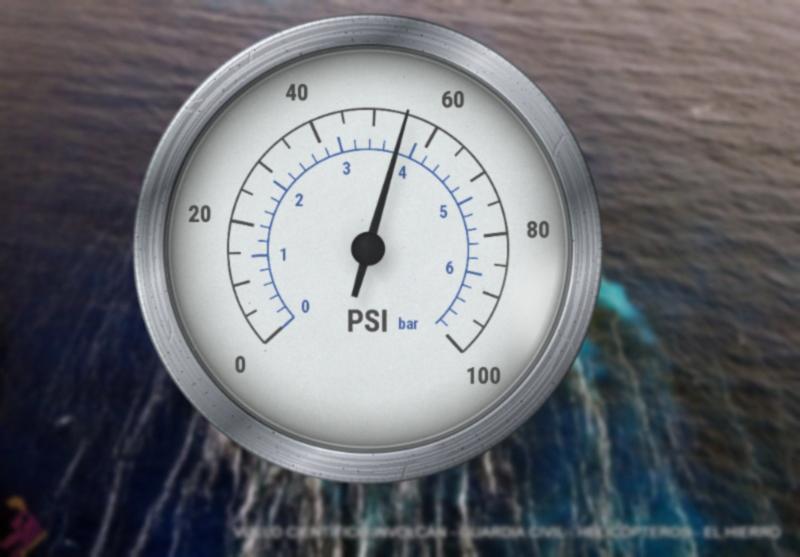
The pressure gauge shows 55 psi
